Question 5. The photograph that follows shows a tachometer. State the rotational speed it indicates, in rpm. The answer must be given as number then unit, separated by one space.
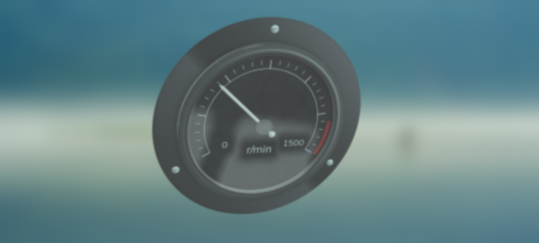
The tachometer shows 450 rpm
